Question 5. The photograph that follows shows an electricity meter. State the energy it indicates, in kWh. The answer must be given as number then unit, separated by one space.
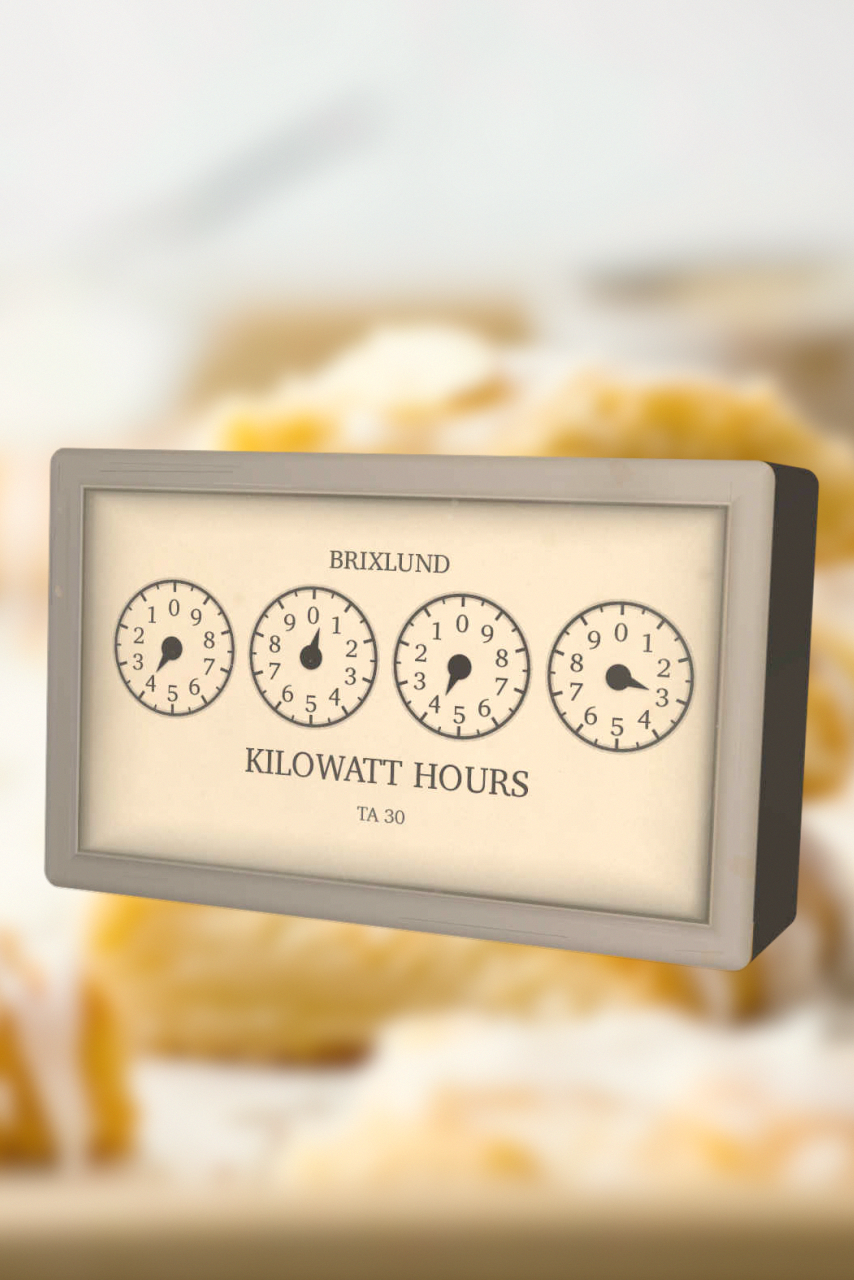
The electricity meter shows 4043 kWh
